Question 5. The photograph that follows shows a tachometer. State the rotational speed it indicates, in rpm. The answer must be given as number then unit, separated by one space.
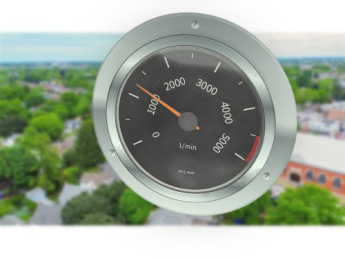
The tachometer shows 1250 rpm
